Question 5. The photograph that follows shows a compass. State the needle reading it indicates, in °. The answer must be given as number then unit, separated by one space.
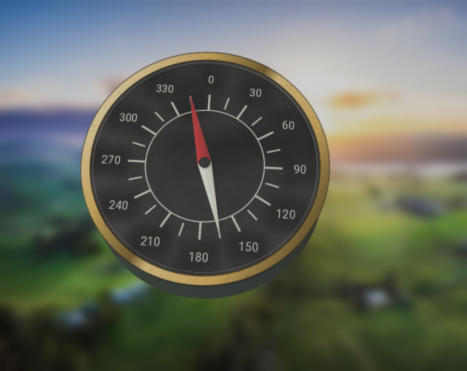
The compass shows 345 °
